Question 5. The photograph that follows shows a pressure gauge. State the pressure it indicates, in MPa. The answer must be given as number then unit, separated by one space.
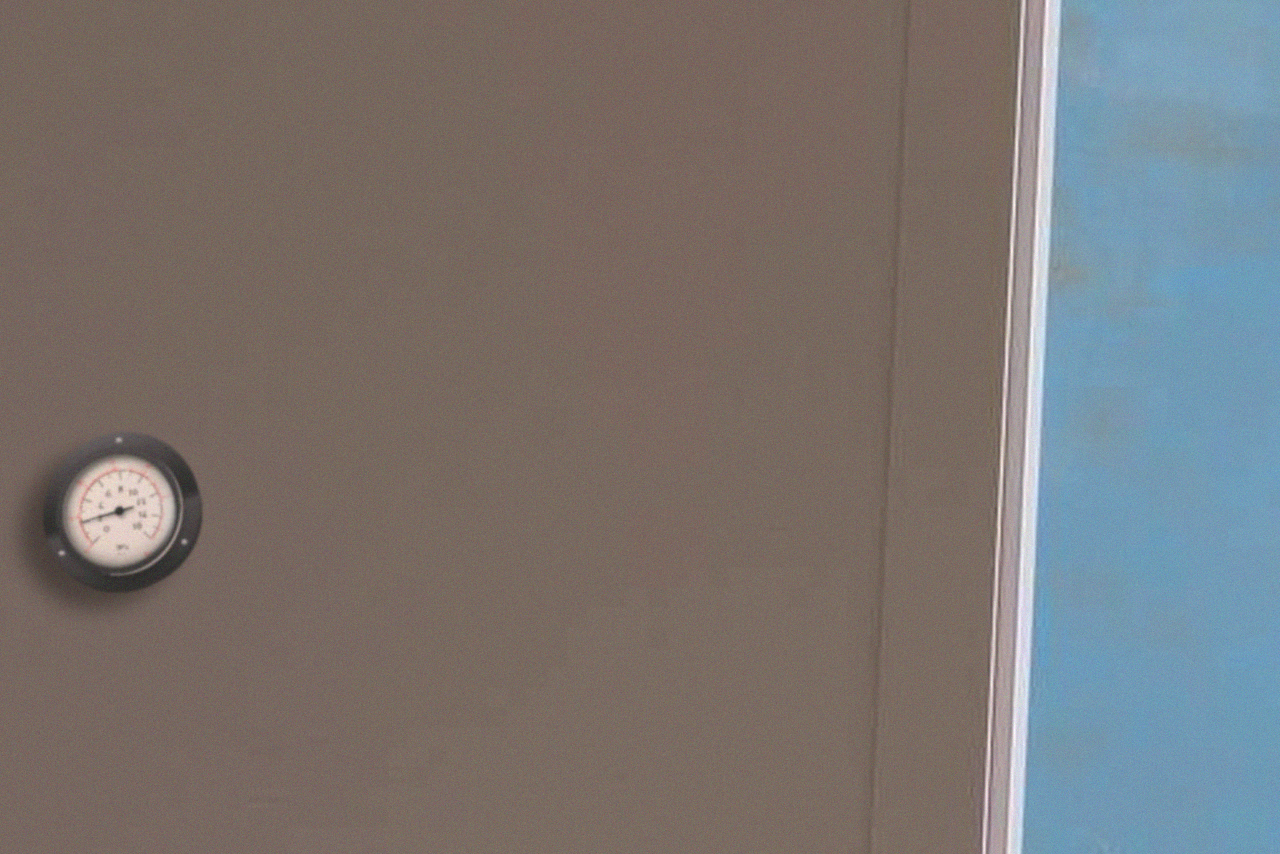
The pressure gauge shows 2 MPa
